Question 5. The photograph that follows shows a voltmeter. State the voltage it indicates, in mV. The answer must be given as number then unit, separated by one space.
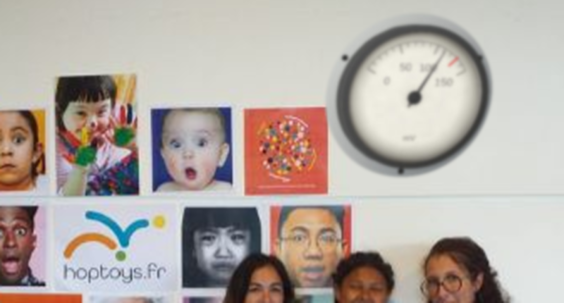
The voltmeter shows 110 mV
